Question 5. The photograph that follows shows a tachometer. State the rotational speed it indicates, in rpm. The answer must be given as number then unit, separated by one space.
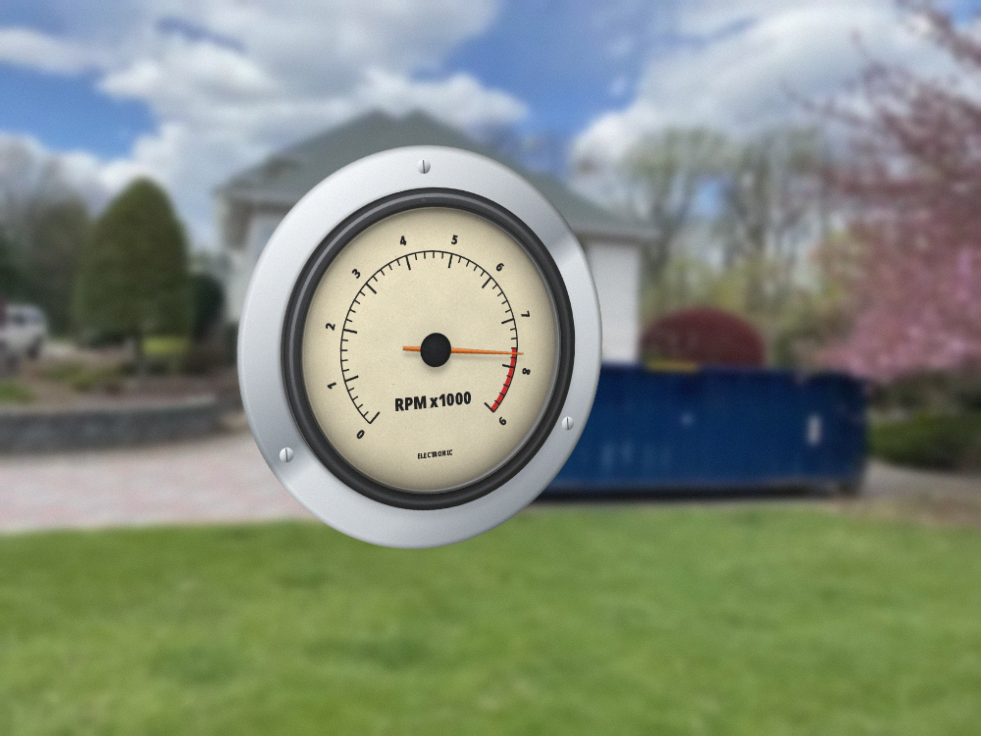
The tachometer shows 7700 rpm
